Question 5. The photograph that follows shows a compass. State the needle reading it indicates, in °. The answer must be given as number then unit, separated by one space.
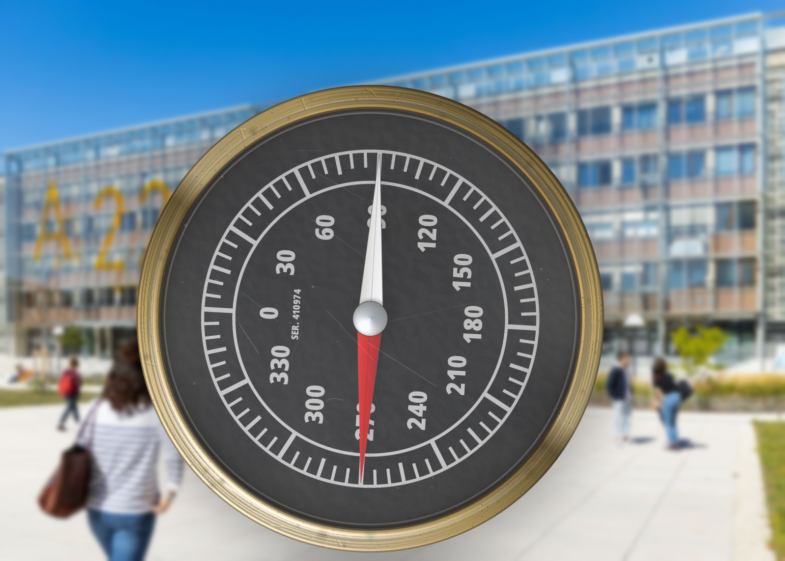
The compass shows 270 °
